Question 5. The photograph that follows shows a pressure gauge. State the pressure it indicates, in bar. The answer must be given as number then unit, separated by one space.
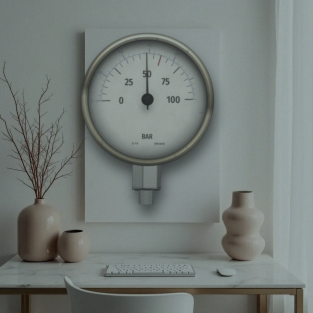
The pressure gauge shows 50 bar
